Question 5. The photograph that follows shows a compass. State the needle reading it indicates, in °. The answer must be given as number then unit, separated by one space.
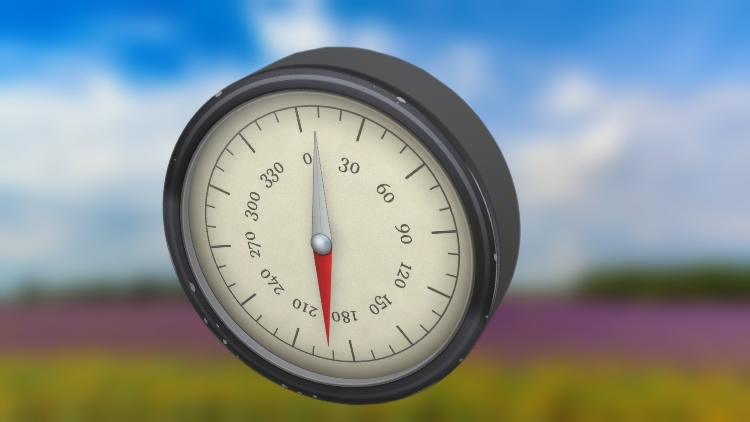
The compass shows 190 °
